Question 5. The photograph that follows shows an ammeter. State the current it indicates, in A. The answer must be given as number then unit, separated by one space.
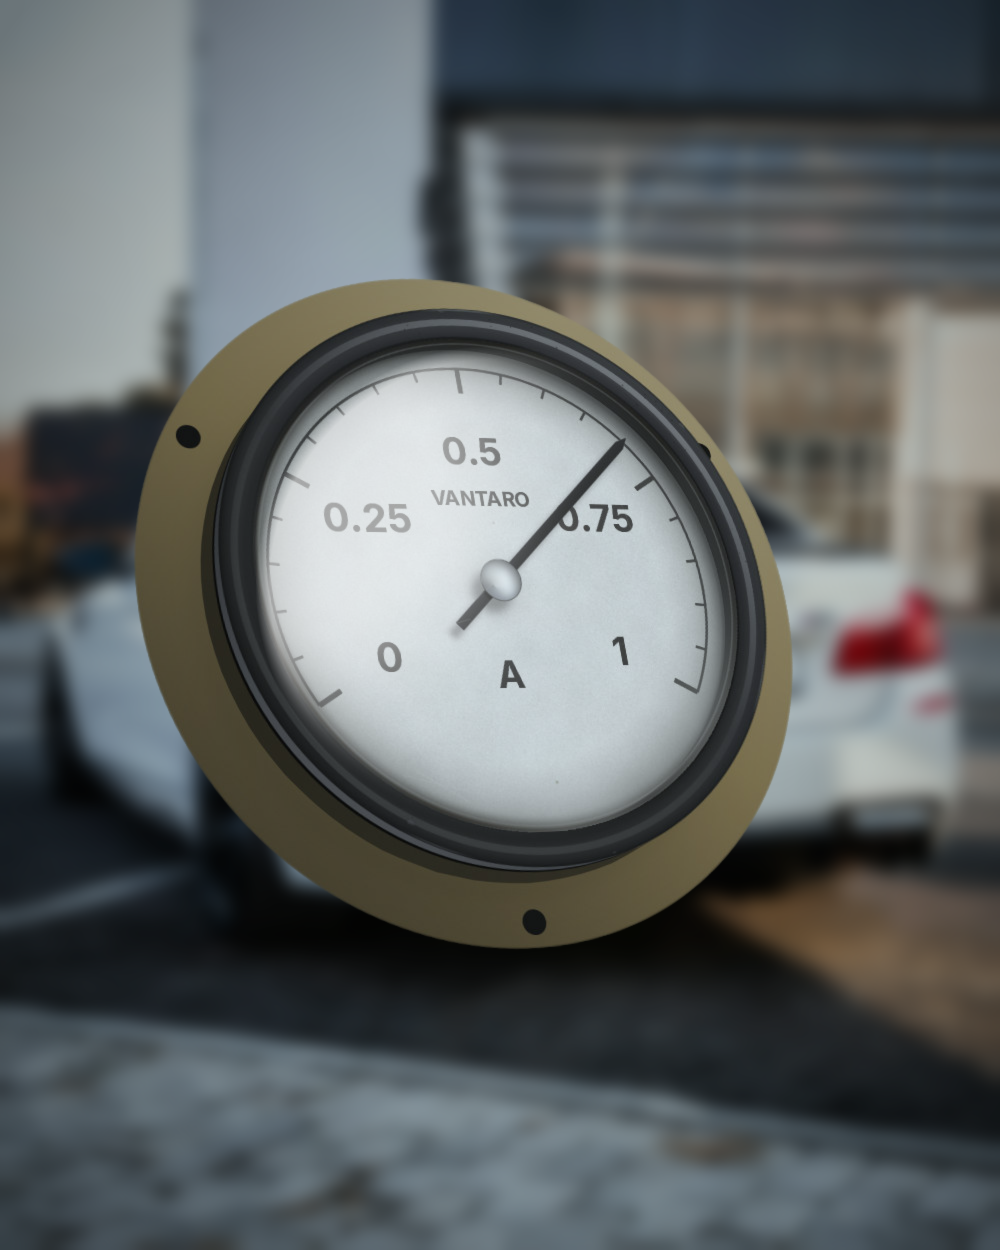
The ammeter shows 0.7 A
